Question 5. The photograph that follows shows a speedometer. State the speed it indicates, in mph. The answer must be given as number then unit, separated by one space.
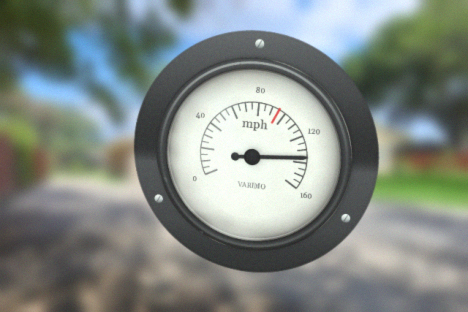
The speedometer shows 135 mph
